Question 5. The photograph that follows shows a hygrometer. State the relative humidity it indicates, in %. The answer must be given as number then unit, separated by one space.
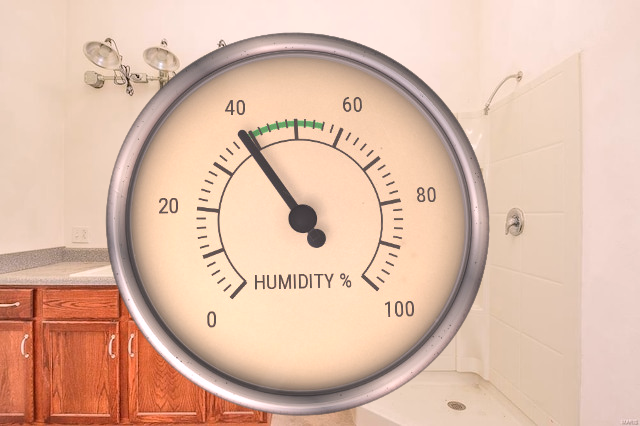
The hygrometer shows 38 %
